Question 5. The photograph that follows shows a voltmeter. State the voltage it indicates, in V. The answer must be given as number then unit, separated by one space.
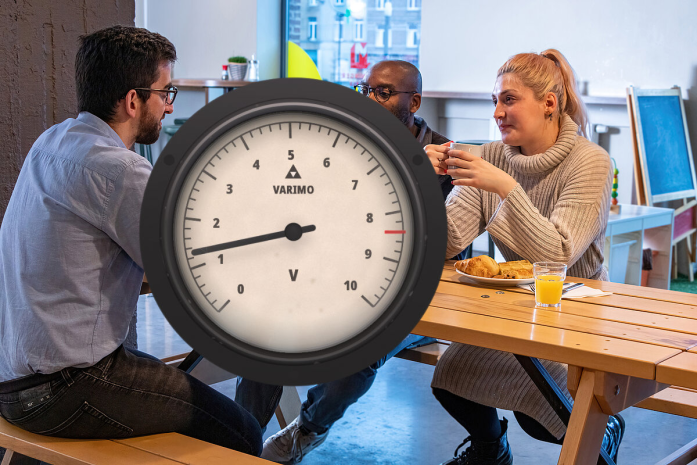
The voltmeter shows 1.3 V
